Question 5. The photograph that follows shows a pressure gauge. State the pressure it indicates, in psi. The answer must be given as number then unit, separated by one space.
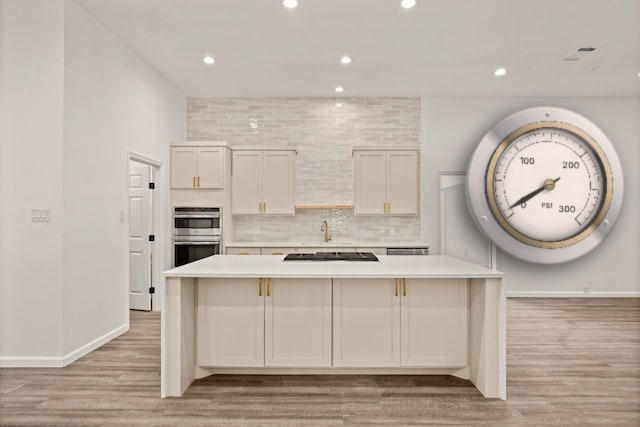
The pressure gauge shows 10 psi
